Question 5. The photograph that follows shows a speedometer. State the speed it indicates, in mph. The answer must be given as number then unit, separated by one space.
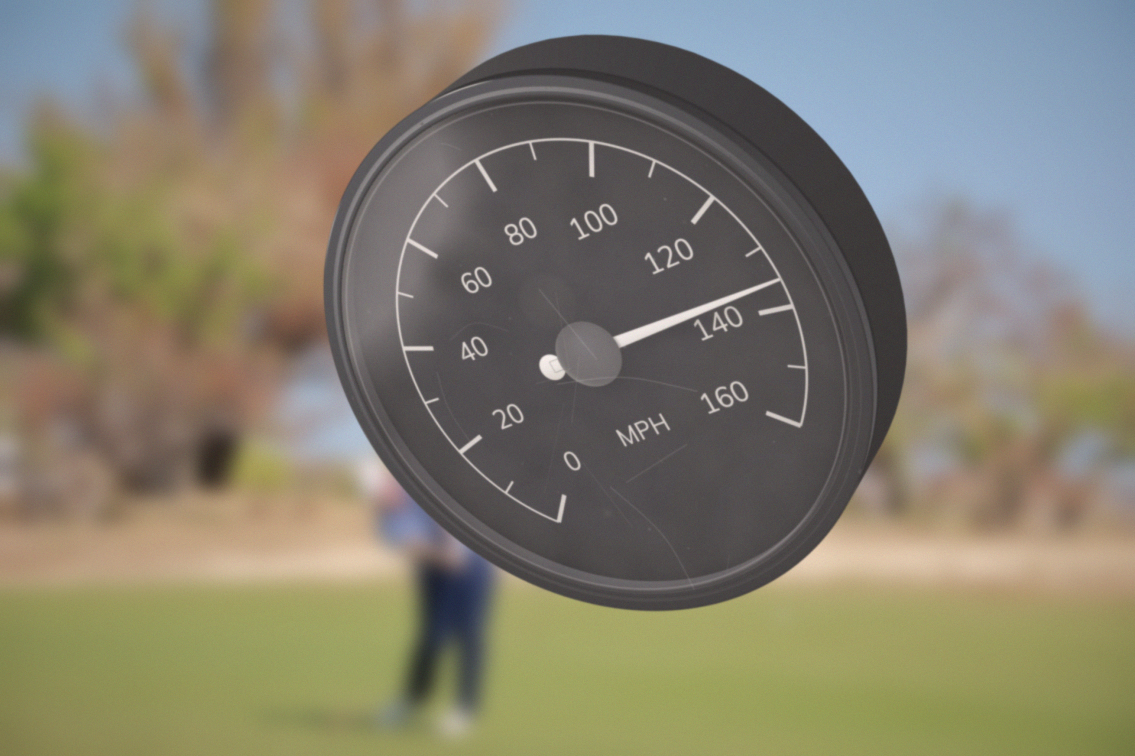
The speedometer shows 135 mph
